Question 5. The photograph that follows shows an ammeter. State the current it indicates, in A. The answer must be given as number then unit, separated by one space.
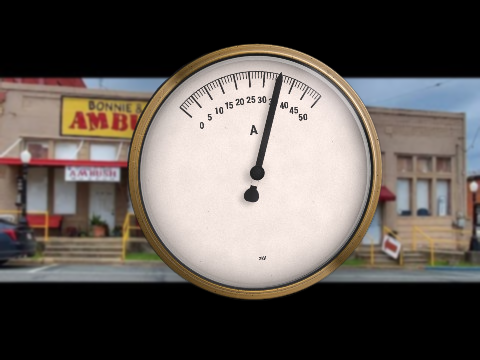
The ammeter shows 35 A
